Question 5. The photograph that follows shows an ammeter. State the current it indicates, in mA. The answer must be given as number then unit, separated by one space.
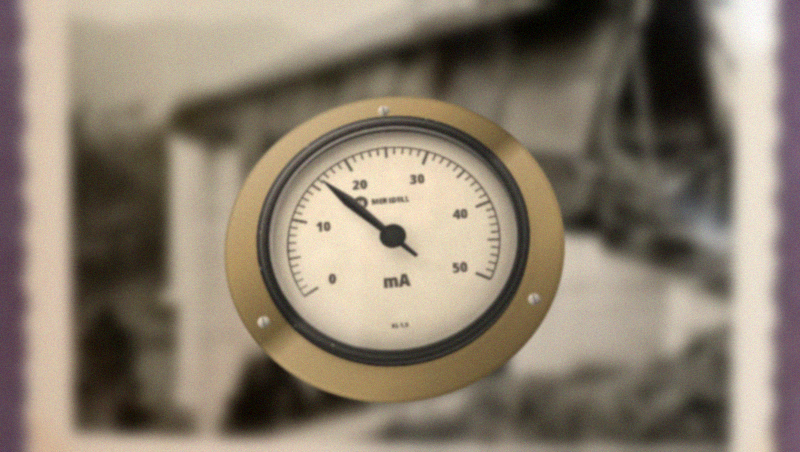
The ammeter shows 16 mA
